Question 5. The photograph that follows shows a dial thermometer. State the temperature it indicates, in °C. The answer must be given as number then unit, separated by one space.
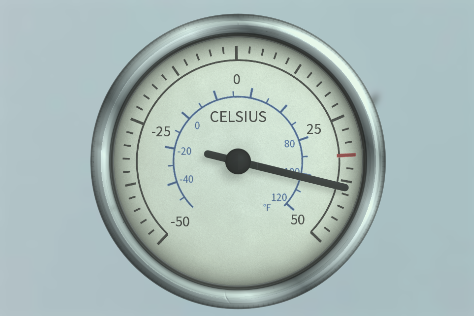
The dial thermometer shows 38.75 °C
